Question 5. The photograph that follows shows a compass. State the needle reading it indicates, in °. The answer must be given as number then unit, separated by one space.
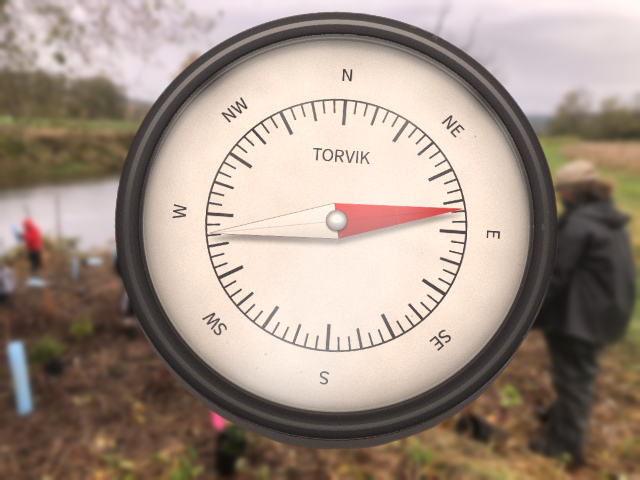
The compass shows 80 °
